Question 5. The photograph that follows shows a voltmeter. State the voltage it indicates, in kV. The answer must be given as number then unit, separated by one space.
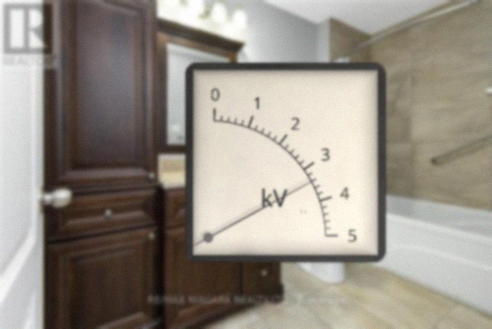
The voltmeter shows 3.4 kV
